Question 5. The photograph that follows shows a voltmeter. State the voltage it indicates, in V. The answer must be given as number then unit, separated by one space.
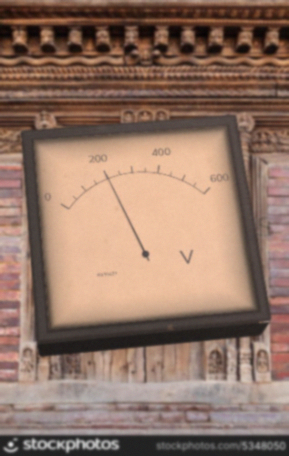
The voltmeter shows 200 V
